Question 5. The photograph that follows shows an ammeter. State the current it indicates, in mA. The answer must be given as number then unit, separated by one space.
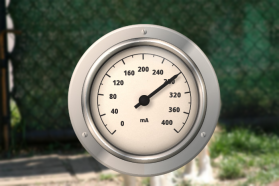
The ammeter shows 280 mA
